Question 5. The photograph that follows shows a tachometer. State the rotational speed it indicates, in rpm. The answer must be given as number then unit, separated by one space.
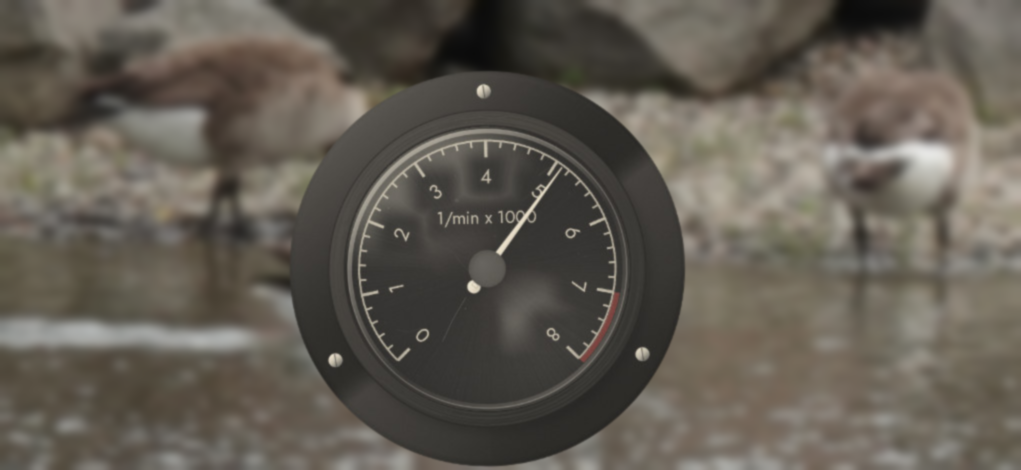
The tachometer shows 5100 rpm
